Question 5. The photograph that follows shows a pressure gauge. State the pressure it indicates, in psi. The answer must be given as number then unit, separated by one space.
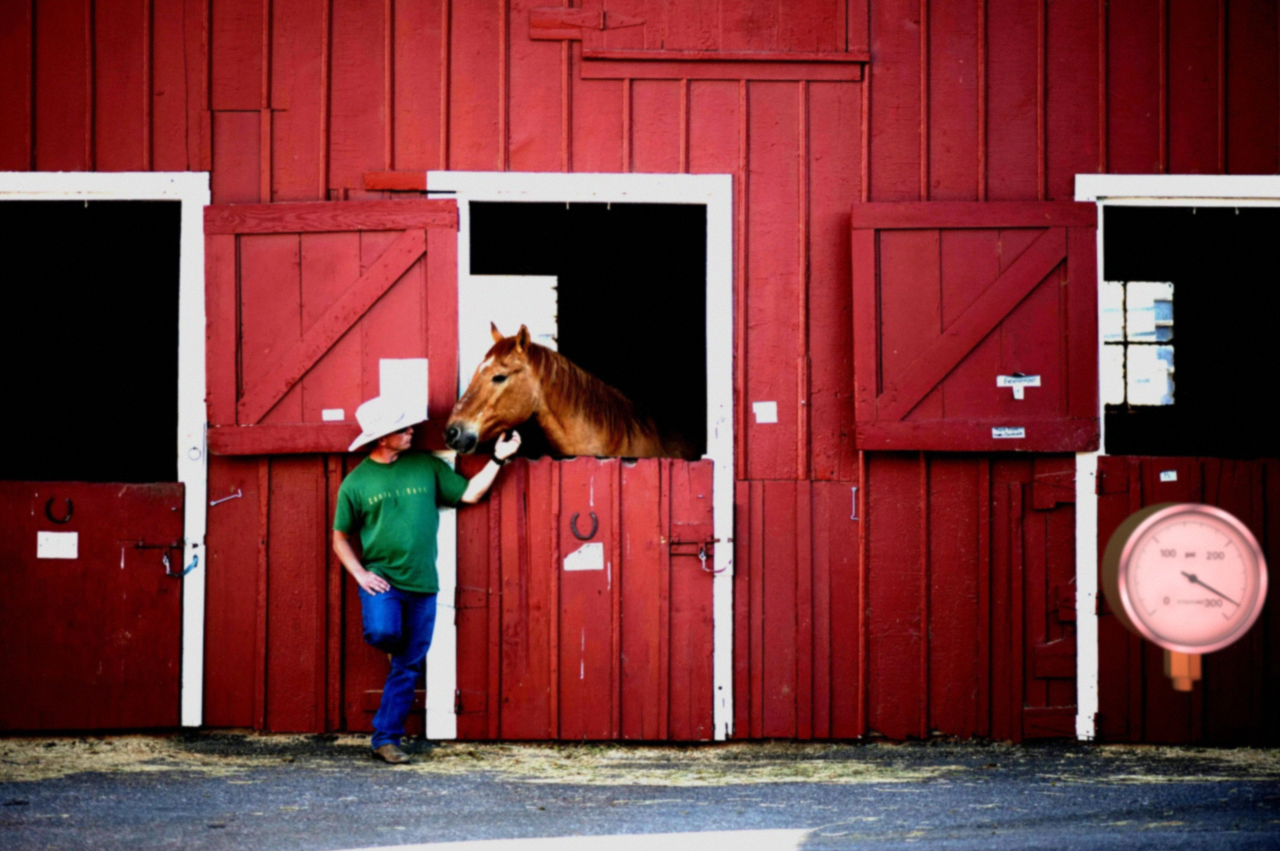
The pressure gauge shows 280 psi
